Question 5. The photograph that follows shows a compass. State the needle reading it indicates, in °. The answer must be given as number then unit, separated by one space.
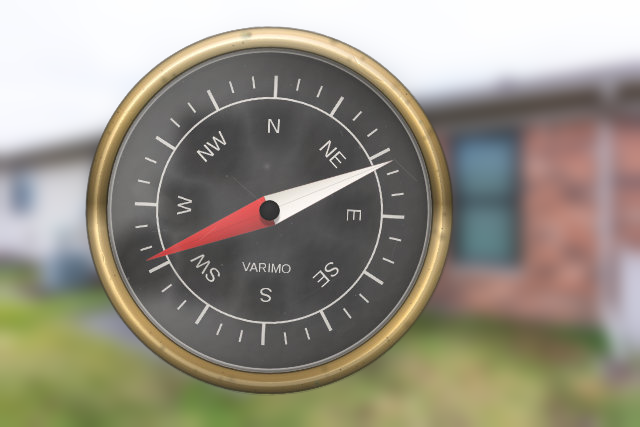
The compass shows 245 °
